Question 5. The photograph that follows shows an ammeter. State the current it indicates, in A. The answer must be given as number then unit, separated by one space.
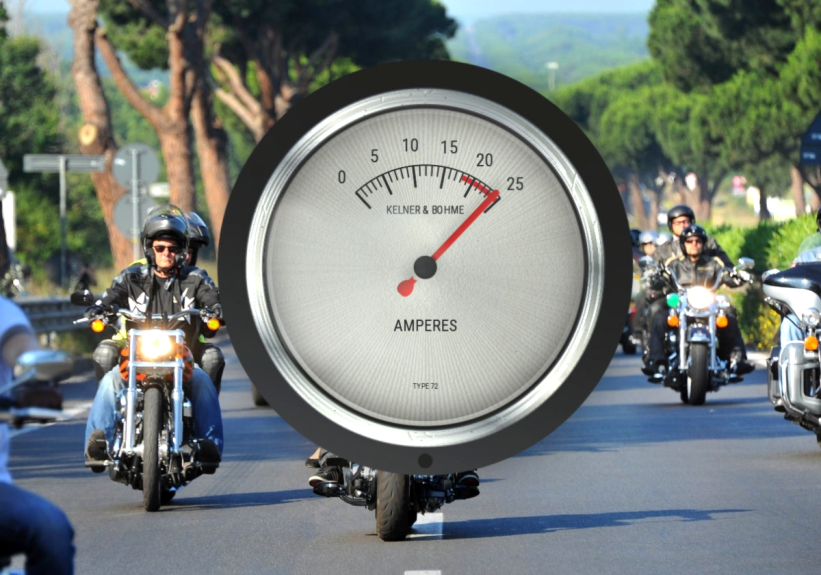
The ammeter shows 24 A
